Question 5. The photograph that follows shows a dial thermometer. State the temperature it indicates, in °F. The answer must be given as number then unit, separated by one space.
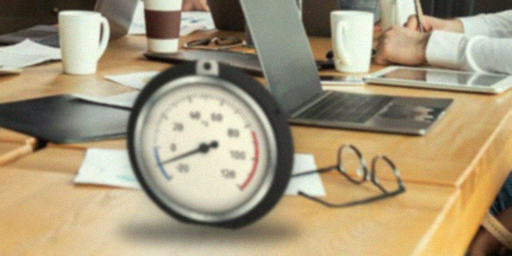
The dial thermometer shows -10 °F
